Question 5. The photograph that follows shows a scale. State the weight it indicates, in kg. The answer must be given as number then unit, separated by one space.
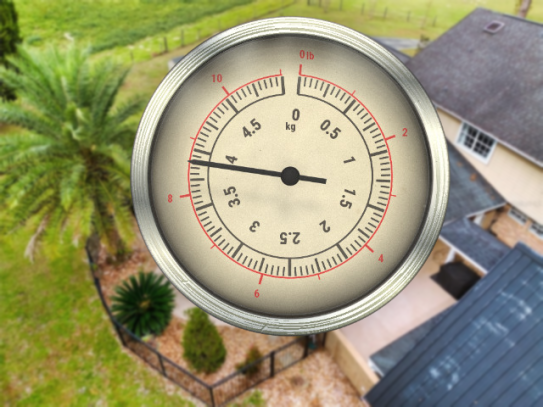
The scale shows 3.9 kg
